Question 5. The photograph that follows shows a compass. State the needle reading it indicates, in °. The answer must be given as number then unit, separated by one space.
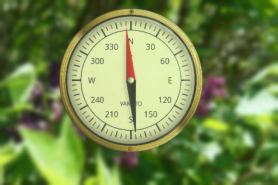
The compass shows 355 °
